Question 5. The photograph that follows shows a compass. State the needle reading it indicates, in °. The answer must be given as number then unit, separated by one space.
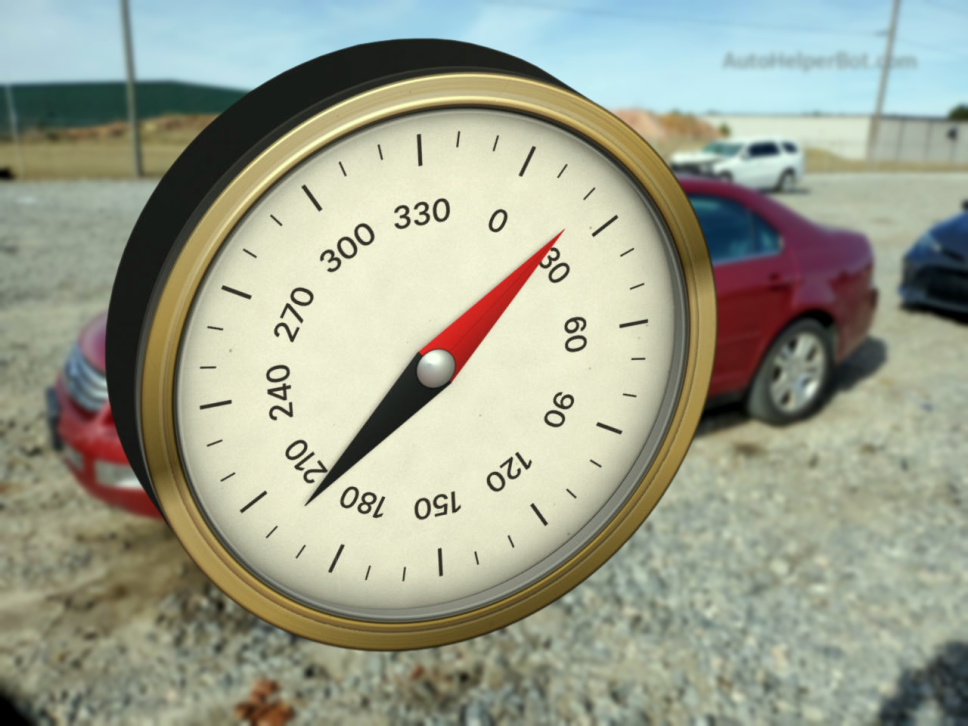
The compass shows 20 °
